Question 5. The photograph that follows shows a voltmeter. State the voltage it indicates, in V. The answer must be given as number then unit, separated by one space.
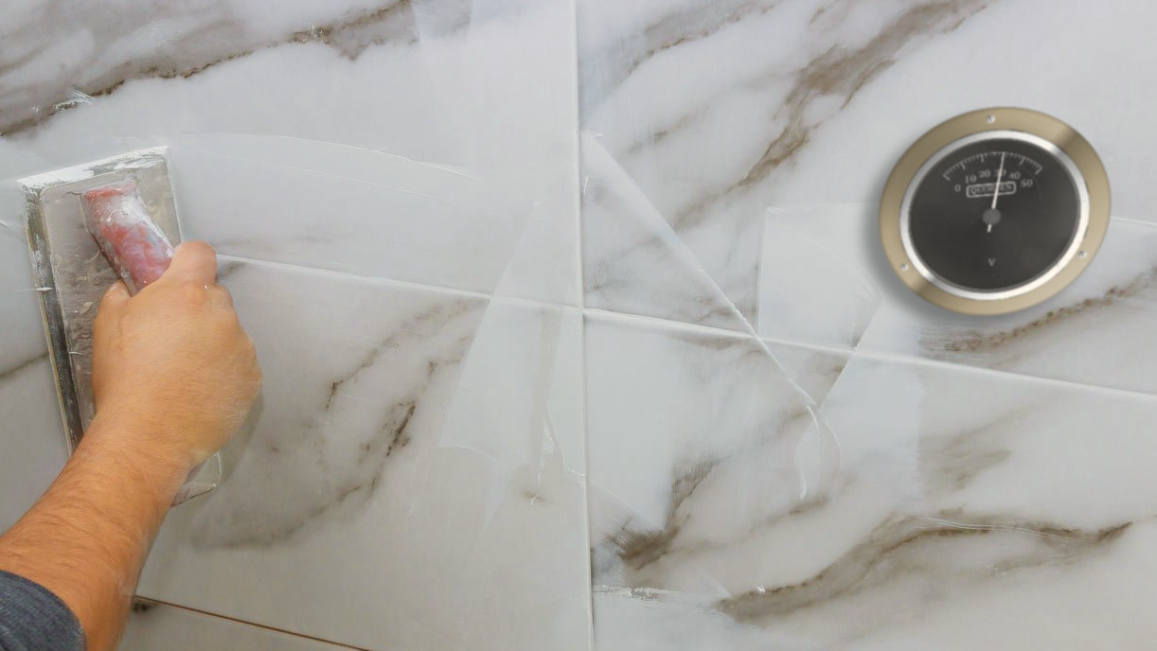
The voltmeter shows 30 V
